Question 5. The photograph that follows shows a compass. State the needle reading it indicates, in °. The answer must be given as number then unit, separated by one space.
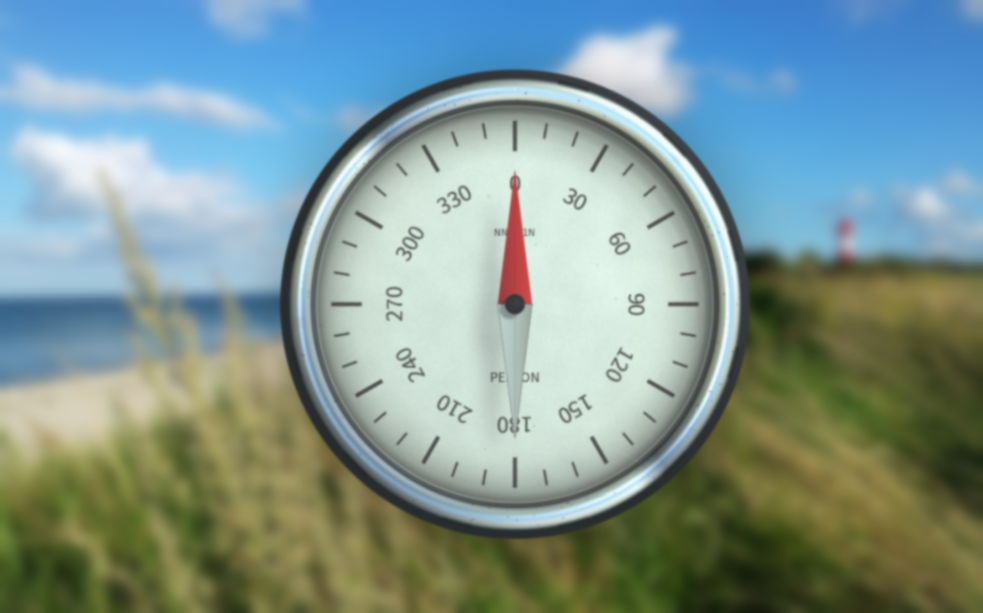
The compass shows 0 °
